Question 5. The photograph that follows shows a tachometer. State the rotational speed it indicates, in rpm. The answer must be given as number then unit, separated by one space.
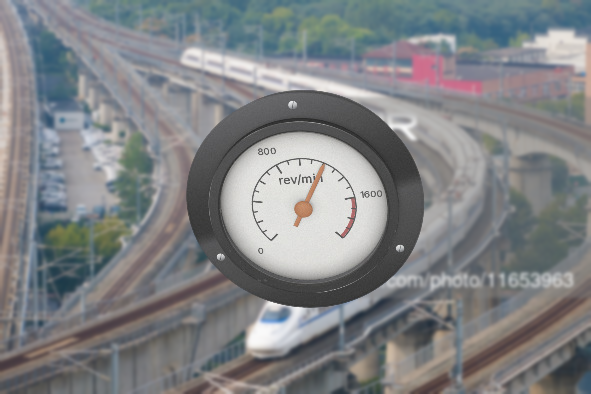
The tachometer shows 1200 rpm
